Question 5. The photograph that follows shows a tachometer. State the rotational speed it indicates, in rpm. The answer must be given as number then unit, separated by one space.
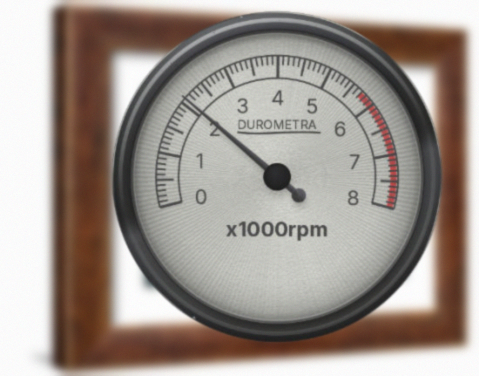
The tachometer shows 2100 rpm
